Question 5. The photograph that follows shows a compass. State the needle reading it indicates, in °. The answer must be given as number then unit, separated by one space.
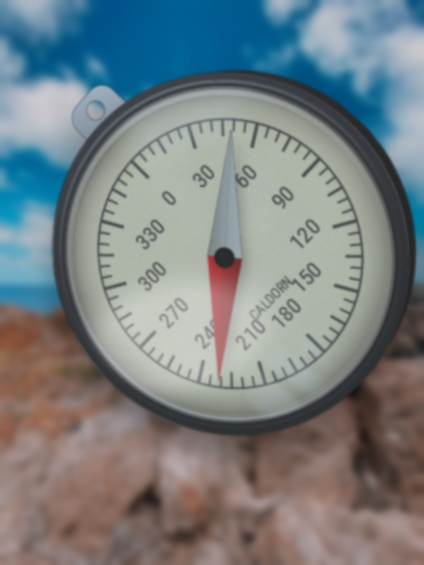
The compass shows 230 °
